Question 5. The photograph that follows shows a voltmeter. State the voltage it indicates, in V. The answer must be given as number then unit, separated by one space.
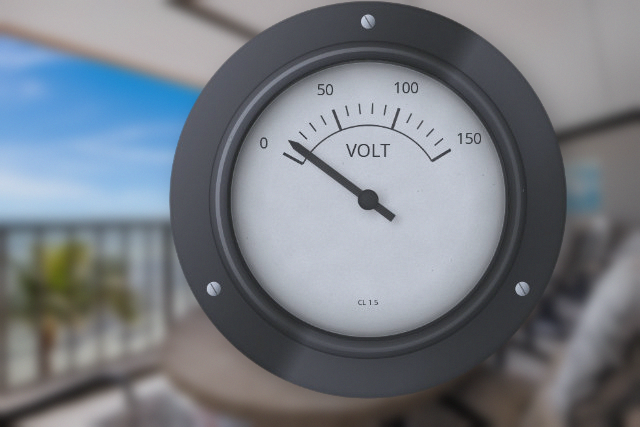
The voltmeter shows 10 V
